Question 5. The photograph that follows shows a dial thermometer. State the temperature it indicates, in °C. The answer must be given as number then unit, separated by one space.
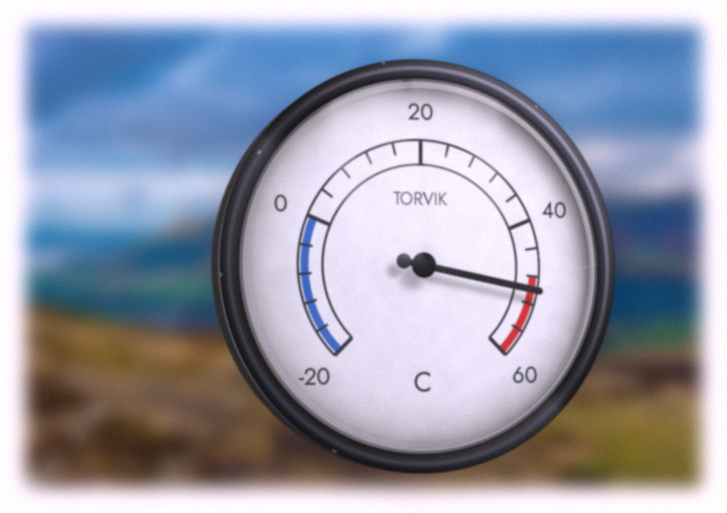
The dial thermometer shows 50 °C
